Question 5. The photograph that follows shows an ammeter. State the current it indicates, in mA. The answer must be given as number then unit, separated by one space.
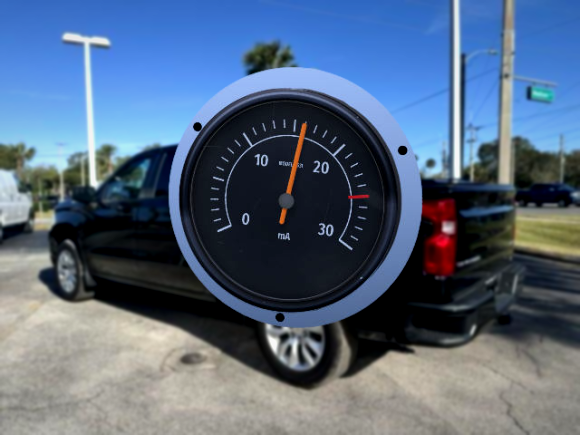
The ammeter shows 16 mA
